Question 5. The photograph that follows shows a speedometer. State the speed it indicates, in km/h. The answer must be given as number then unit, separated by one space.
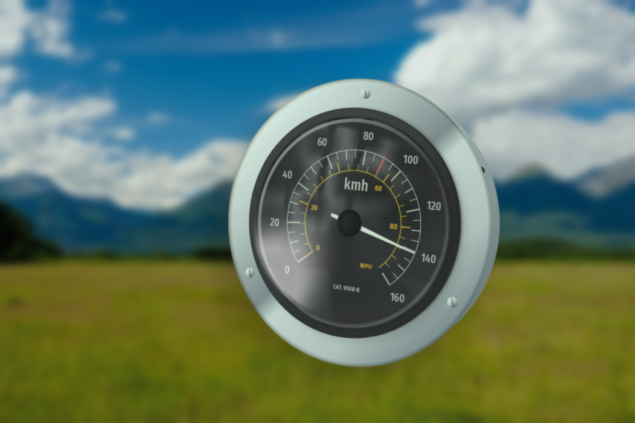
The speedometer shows 140 km/h
